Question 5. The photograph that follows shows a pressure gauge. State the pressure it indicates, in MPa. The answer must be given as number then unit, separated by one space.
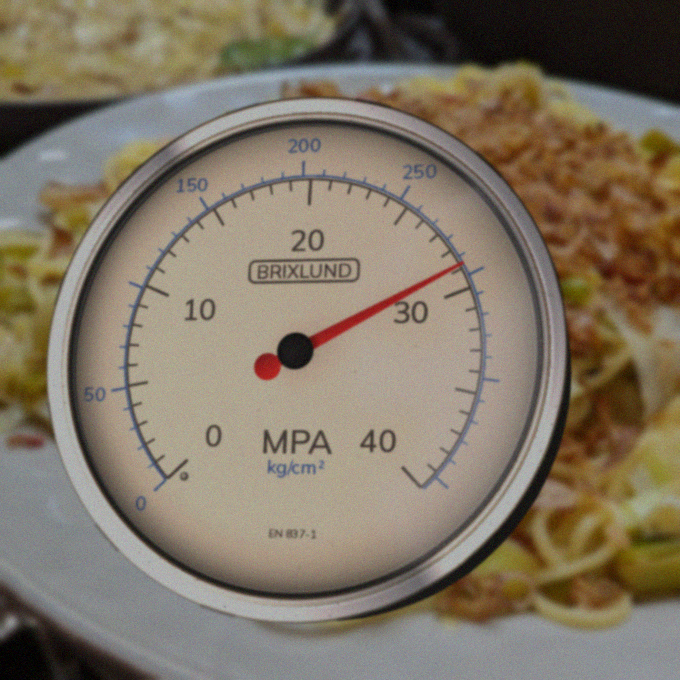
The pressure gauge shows 29 MPa
